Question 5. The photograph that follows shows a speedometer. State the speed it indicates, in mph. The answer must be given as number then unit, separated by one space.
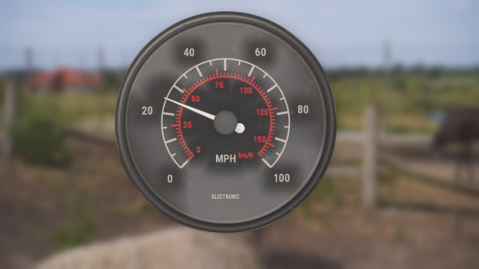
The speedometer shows 25 mph
